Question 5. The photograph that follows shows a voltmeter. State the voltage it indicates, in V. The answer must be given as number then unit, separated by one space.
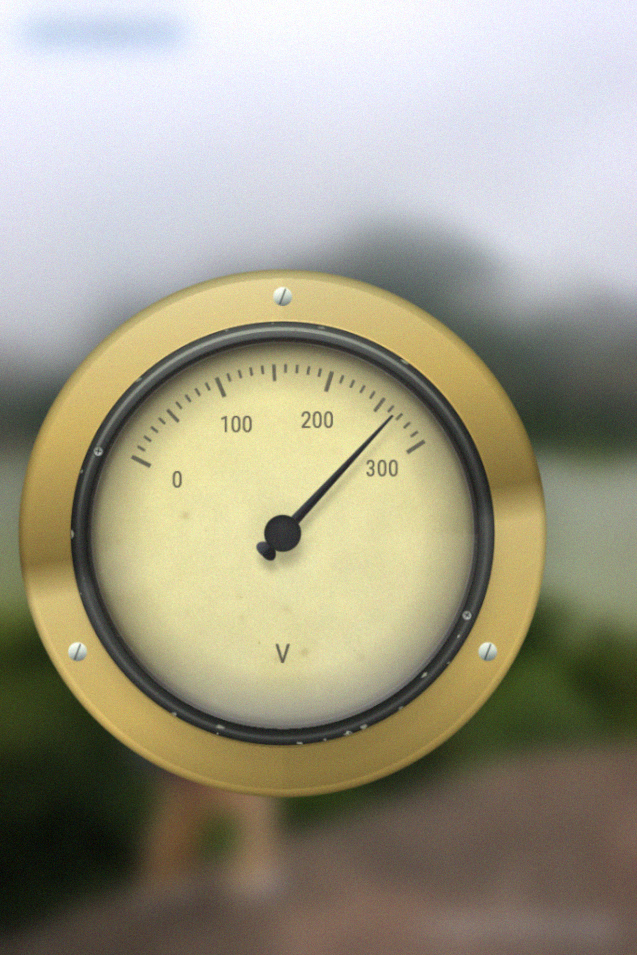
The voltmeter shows 265 V
